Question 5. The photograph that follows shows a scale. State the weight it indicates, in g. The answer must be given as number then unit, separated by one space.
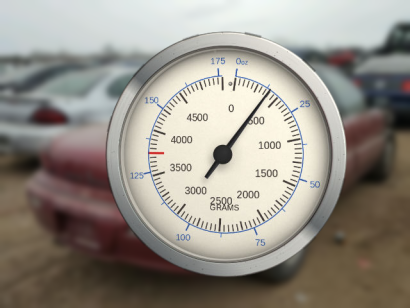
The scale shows 400 g
